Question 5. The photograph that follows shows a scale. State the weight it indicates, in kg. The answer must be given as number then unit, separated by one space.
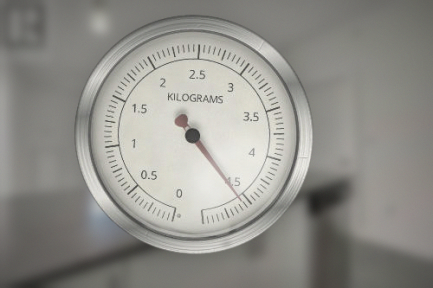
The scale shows 4.55 kg
